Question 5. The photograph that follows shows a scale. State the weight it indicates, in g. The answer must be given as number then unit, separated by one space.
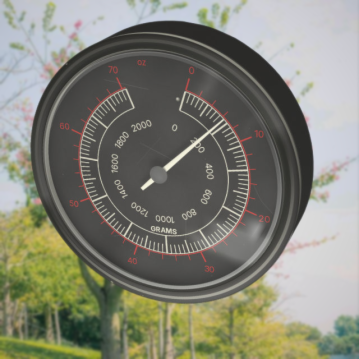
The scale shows 180 g
